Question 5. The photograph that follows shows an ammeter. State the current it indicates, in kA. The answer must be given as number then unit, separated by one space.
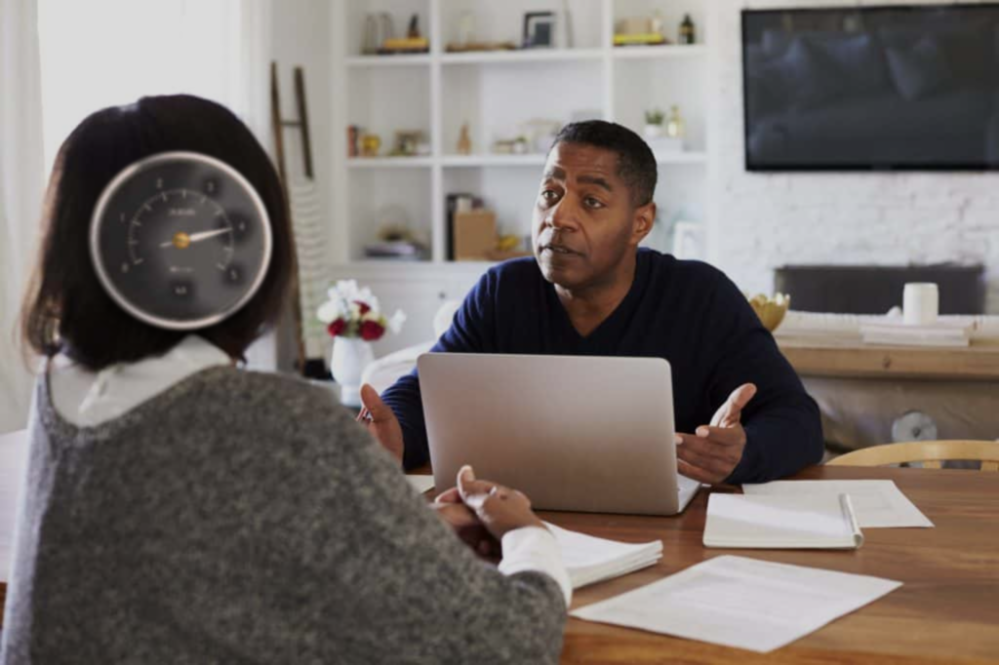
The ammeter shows 4 kA
